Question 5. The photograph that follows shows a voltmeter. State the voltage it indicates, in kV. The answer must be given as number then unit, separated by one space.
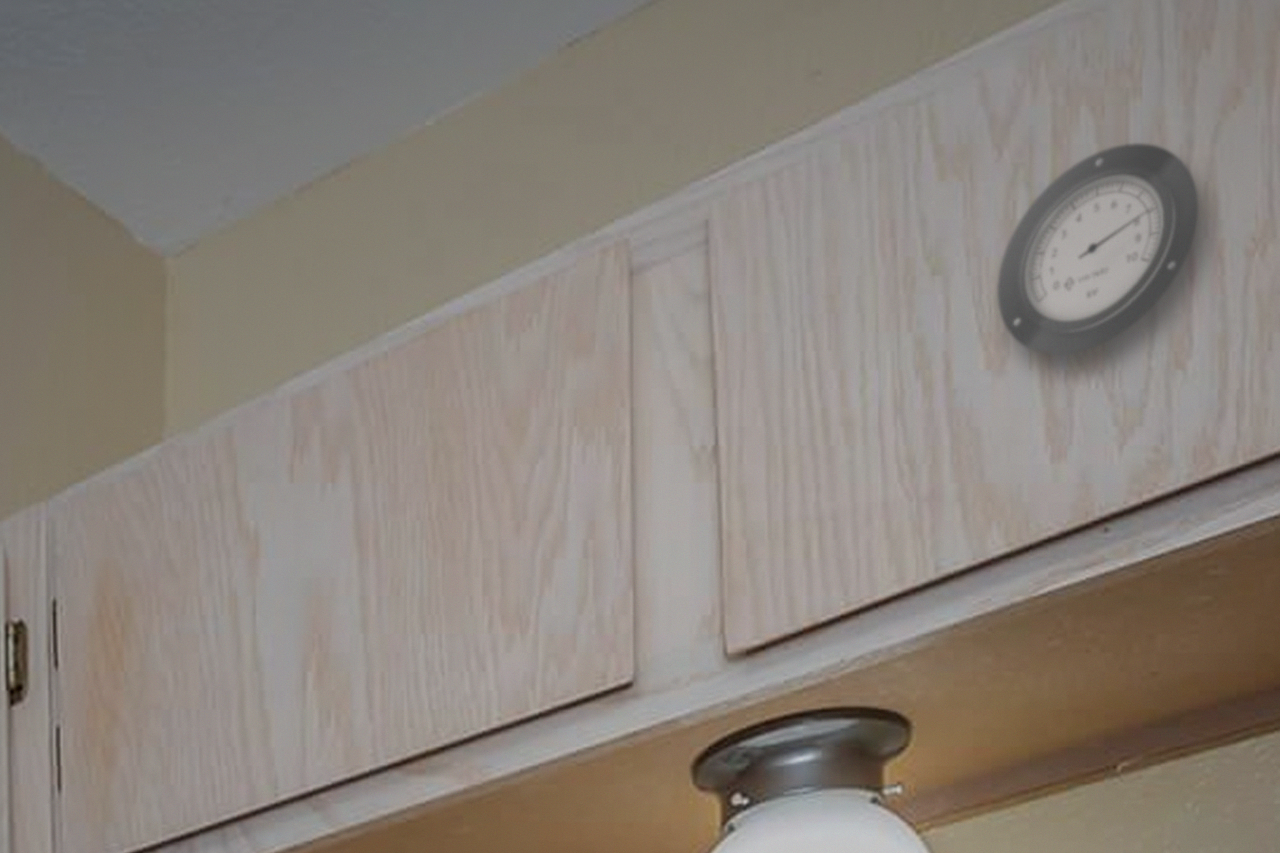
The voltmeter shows 8 kV
